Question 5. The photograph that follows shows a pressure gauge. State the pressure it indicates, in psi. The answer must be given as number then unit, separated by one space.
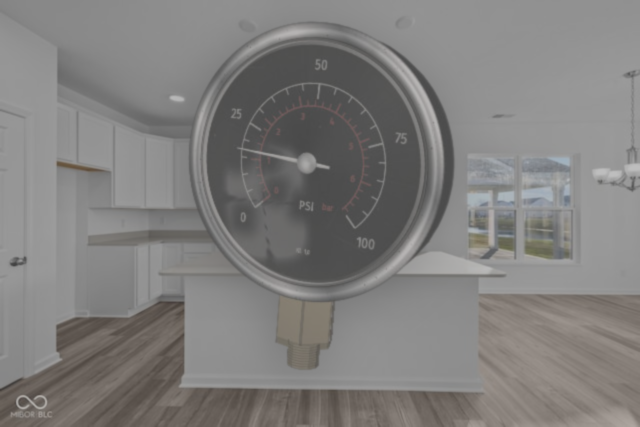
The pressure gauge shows 17.5 psi
